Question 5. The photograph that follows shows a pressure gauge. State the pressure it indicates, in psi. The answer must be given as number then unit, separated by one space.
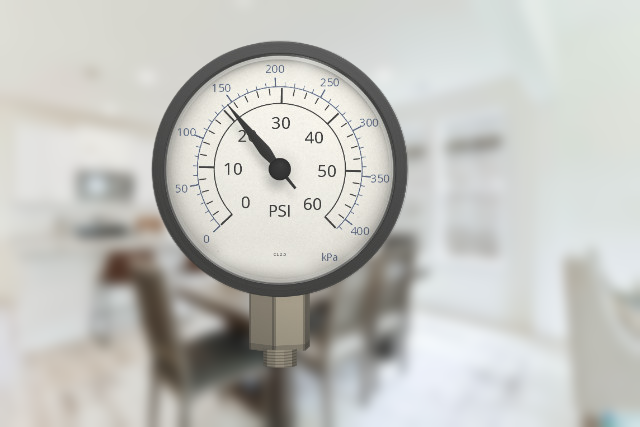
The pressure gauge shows 21 psi
